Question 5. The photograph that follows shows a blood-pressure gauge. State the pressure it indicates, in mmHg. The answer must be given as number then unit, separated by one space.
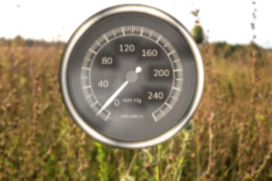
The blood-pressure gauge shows 10 mmHg
